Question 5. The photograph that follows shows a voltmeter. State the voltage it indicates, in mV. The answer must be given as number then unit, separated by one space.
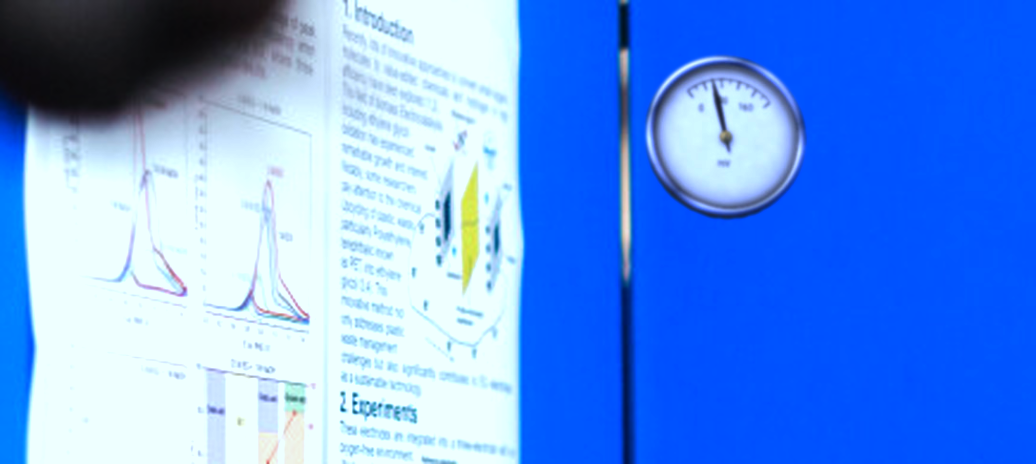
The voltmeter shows 60 mV
